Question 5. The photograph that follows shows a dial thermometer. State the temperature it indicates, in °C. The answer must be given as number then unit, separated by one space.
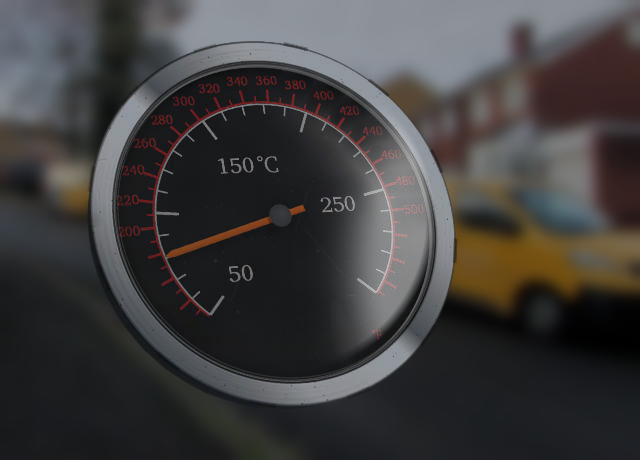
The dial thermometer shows 80 °C
